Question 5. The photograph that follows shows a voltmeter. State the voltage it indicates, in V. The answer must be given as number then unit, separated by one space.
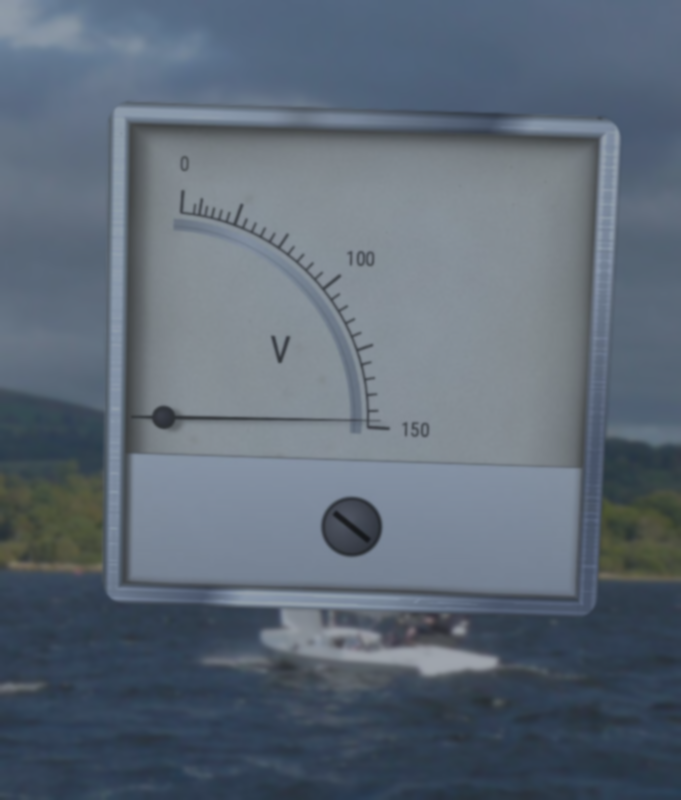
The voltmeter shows 147.5 V
